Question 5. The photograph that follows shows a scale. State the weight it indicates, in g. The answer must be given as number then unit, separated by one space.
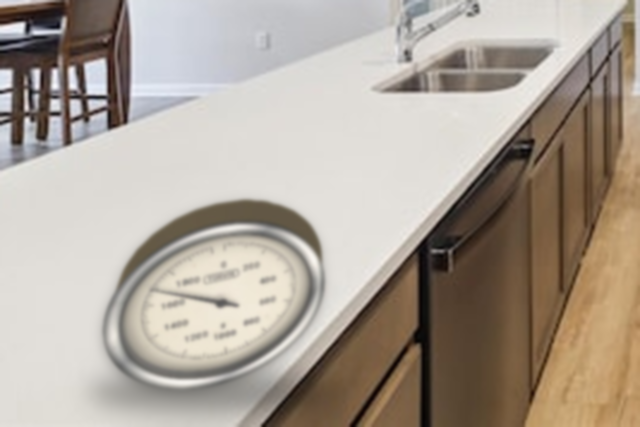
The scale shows 1700 g
